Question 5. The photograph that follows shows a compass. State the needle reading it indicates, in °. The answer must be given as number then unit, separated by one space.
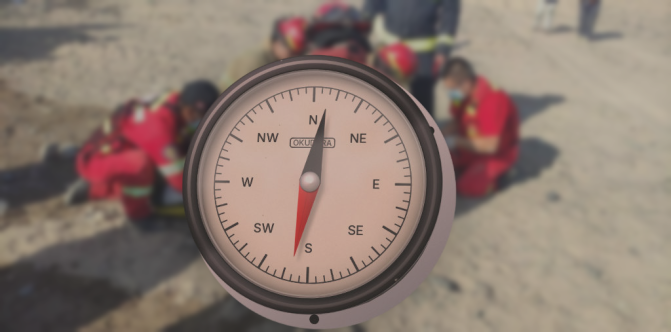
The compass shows 190 °
